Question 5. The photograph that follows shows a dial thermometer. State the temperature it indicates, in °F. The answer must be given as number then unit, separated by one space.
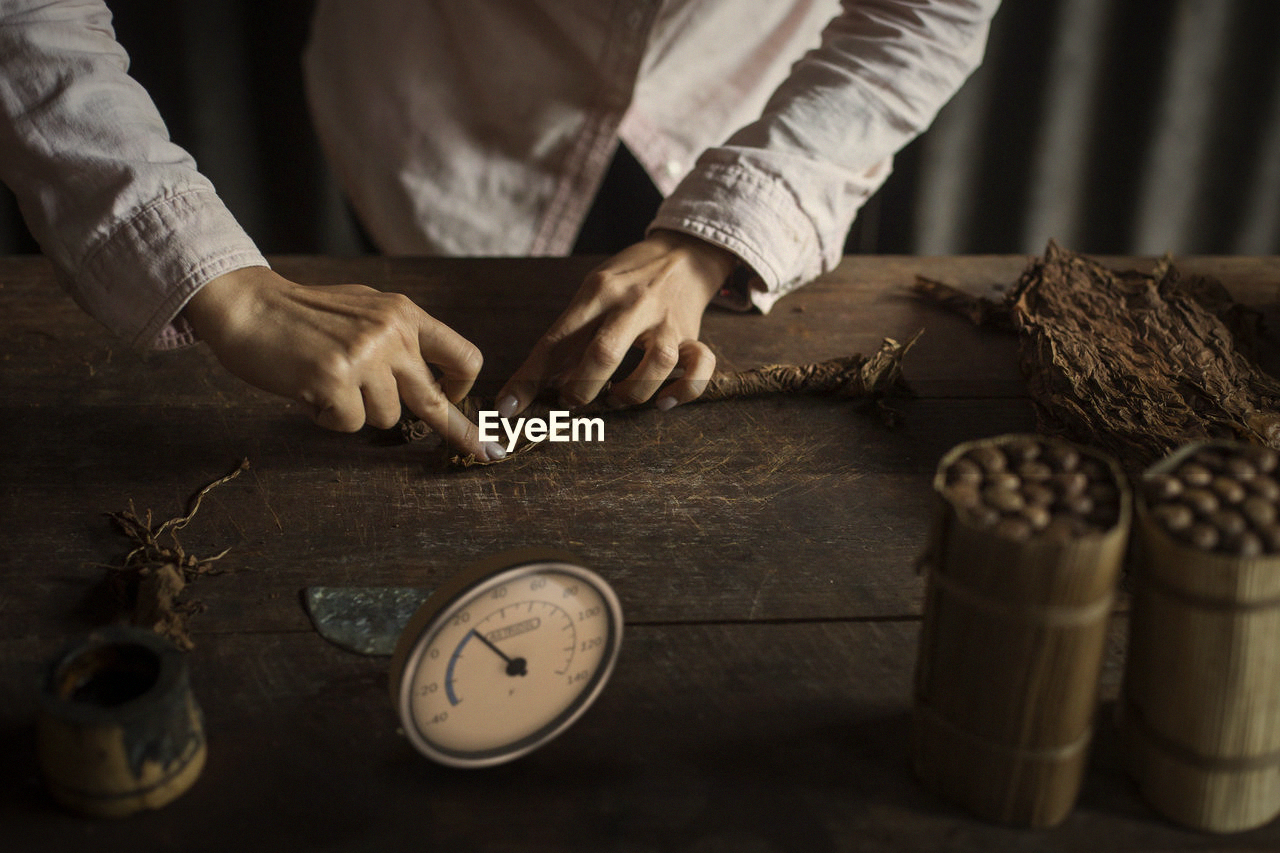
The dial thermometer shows 20 °F
